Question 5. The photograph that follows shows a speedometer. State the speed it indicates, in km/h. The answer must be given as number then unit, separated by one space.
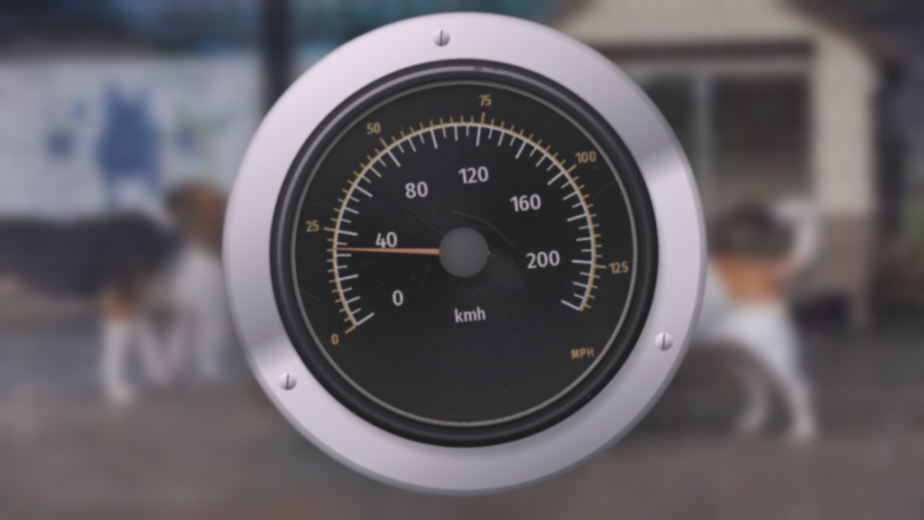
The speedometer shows 32.5 km/h
